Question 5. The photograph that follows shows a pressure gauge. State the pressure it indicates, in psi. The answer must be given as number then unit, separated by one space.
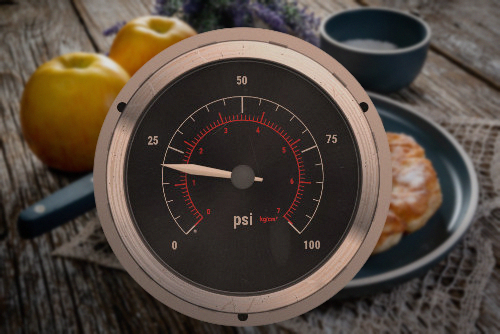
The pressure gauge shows 20 psi
